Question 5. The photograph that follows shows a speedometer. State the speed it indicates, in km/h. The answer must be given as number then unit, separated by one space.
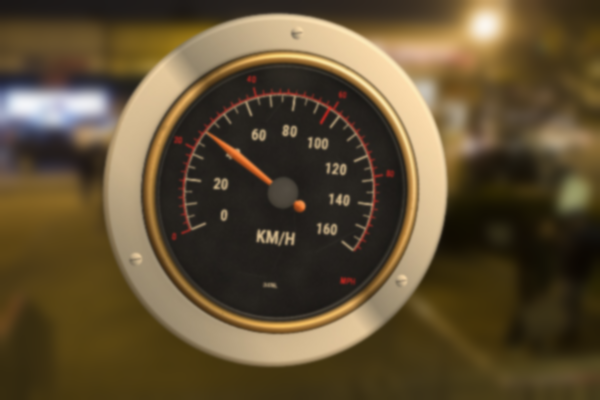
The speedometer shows 40 km/h
